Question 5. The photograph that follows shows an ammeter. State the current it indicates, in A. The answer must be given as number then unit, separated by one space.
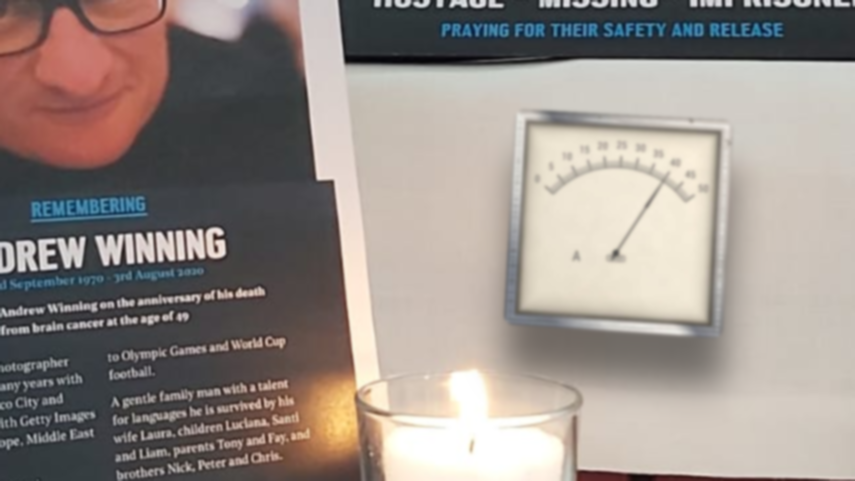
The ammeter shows 40 A
